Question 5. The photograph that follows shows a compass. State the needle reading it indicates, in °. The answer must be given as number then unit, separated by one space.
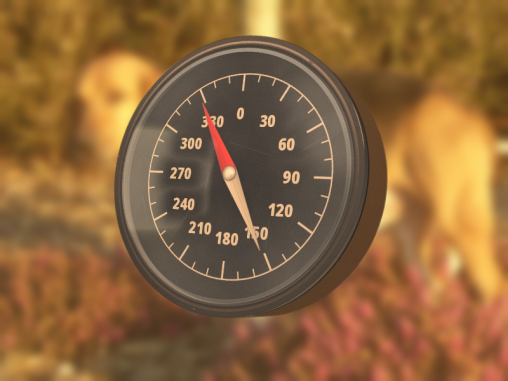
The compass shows 330 °
